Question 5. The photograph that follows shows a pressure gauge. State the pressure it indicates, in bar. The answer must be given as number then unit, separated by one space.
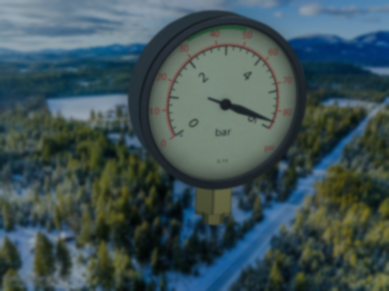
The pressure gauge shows 5.8 bar
